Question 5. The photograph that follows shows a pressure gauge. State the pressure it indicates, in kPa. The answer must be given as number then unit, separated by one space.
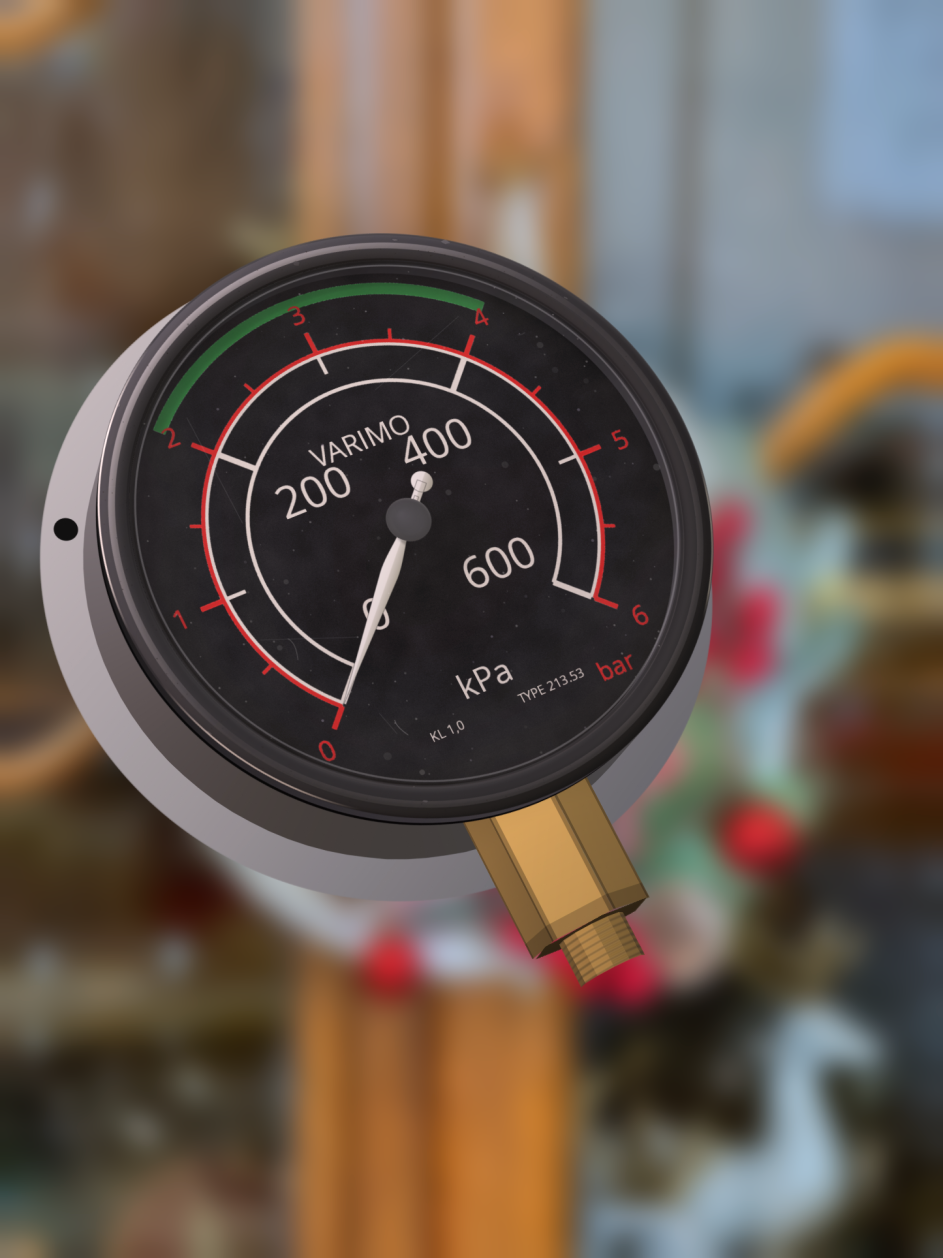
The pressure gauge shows 0 kPa
